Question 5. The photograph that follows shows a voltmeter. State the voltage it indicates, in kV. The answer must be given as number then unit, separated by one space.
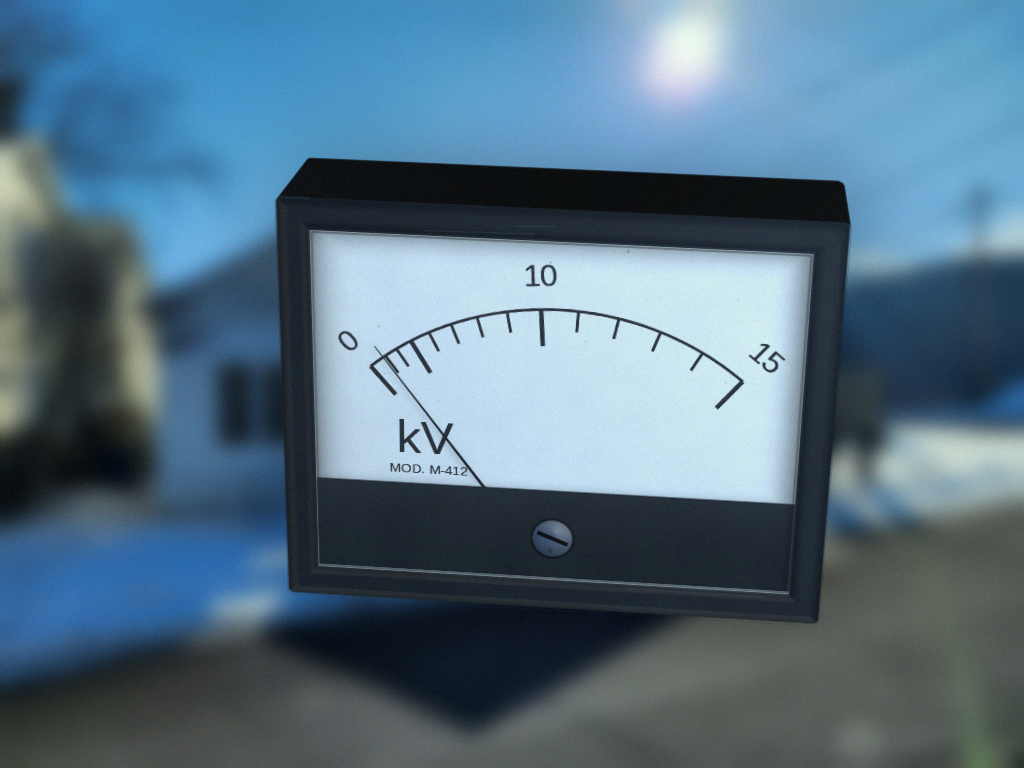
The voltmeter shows 3 kV
